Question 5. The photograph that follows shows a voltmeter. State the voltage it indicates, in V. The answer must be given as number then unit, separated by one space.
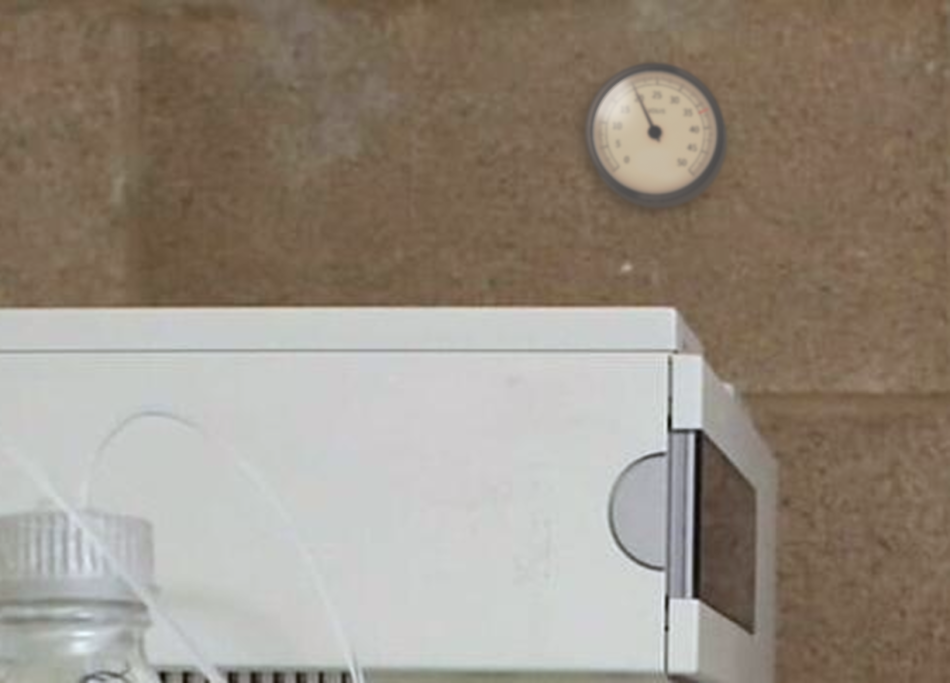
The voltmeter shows 20 V
